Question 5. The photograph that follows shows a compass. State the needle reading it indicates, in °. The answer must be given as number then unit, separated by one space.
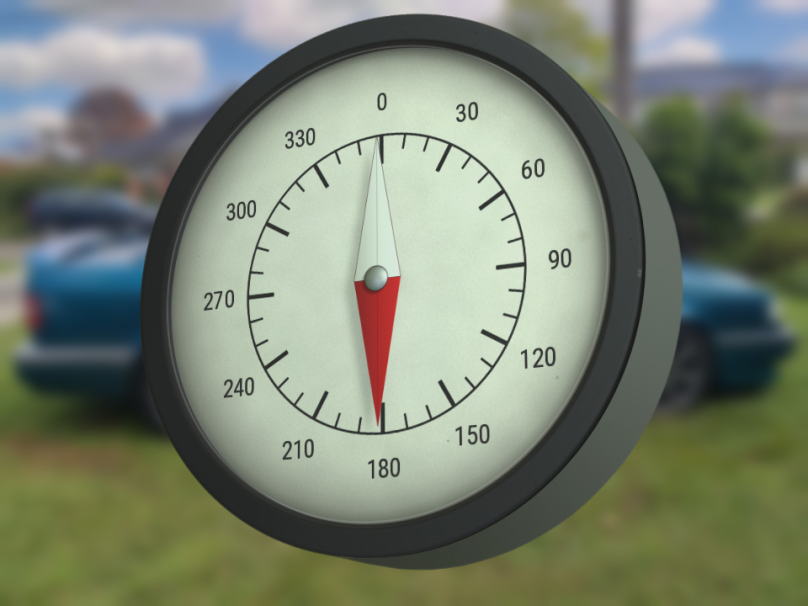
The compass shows 180 °
